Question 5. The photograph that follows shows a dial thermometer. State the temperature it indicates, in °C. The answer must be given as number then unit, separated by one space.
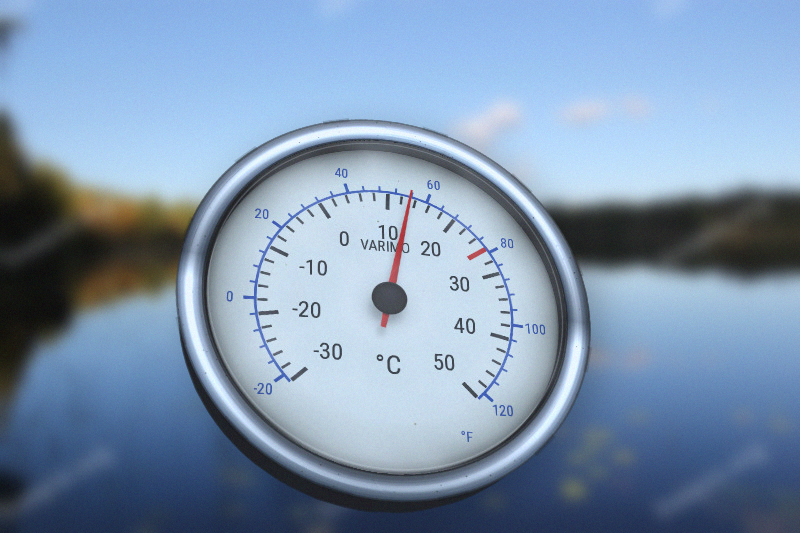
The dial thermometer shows 13 °C
